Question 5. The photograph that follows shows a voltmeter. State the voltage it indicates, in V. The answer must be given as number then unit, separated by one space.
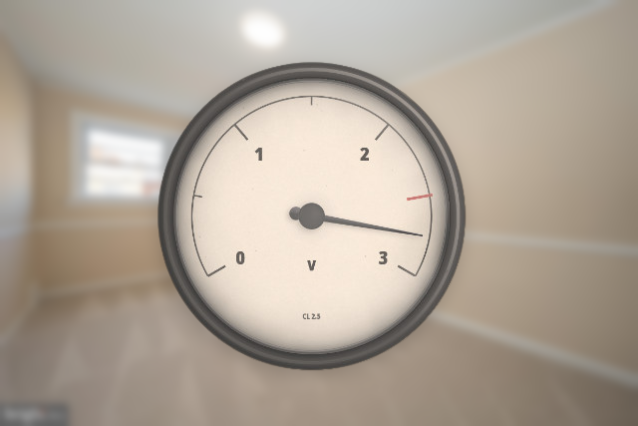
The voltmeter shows 2.75 V
